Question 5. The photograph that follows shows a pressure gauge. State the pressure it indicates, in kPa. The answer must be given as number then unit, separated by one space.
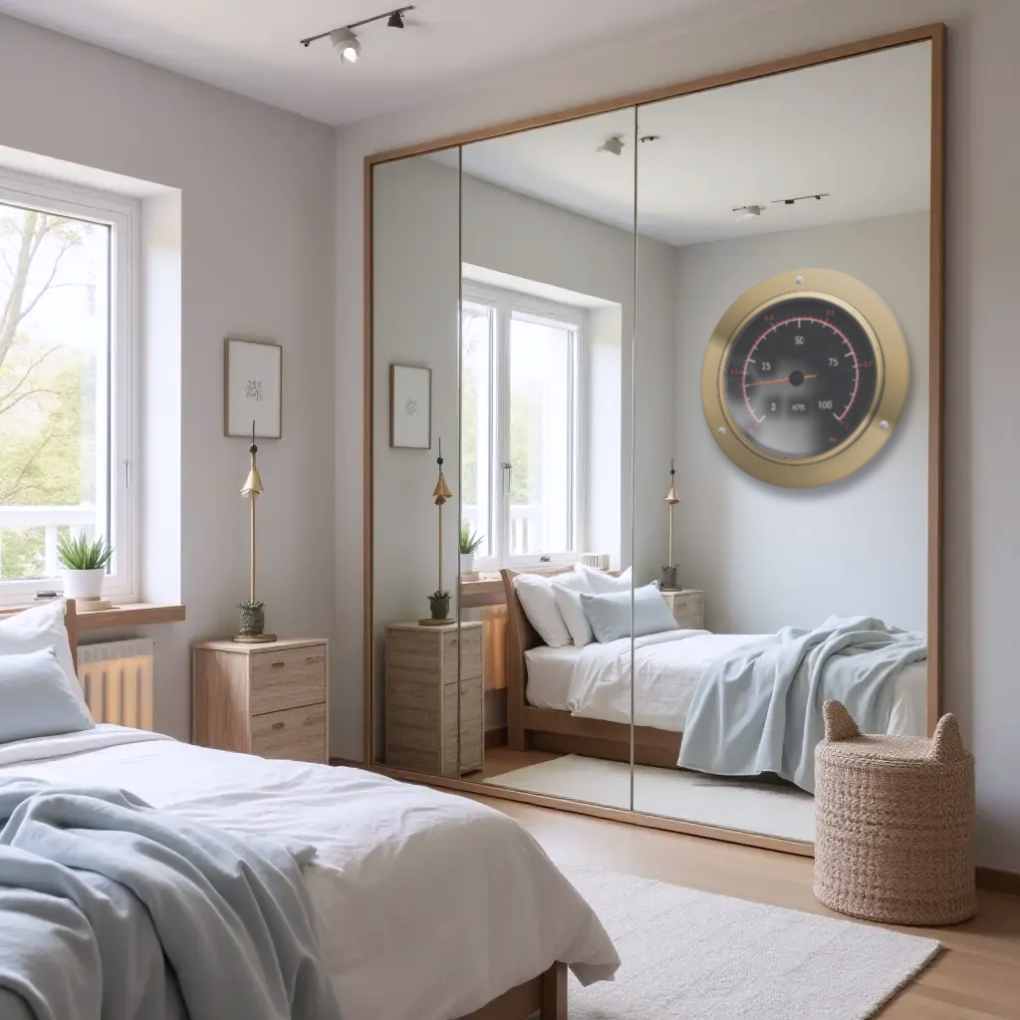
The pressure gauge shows 15 kPa
